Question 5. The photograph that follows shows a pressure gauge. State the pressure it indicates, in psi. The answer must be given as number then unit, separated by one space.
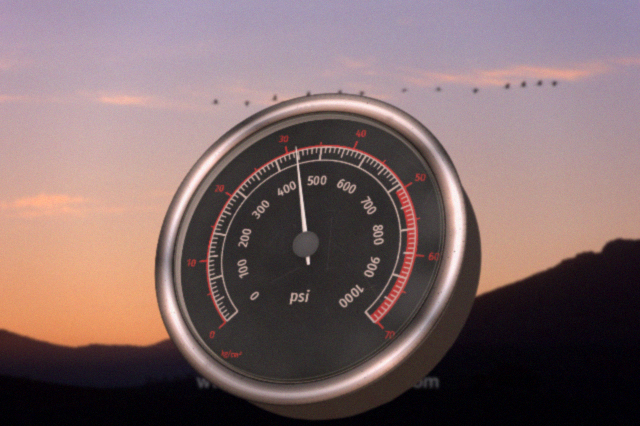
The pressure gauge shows 450 psi
